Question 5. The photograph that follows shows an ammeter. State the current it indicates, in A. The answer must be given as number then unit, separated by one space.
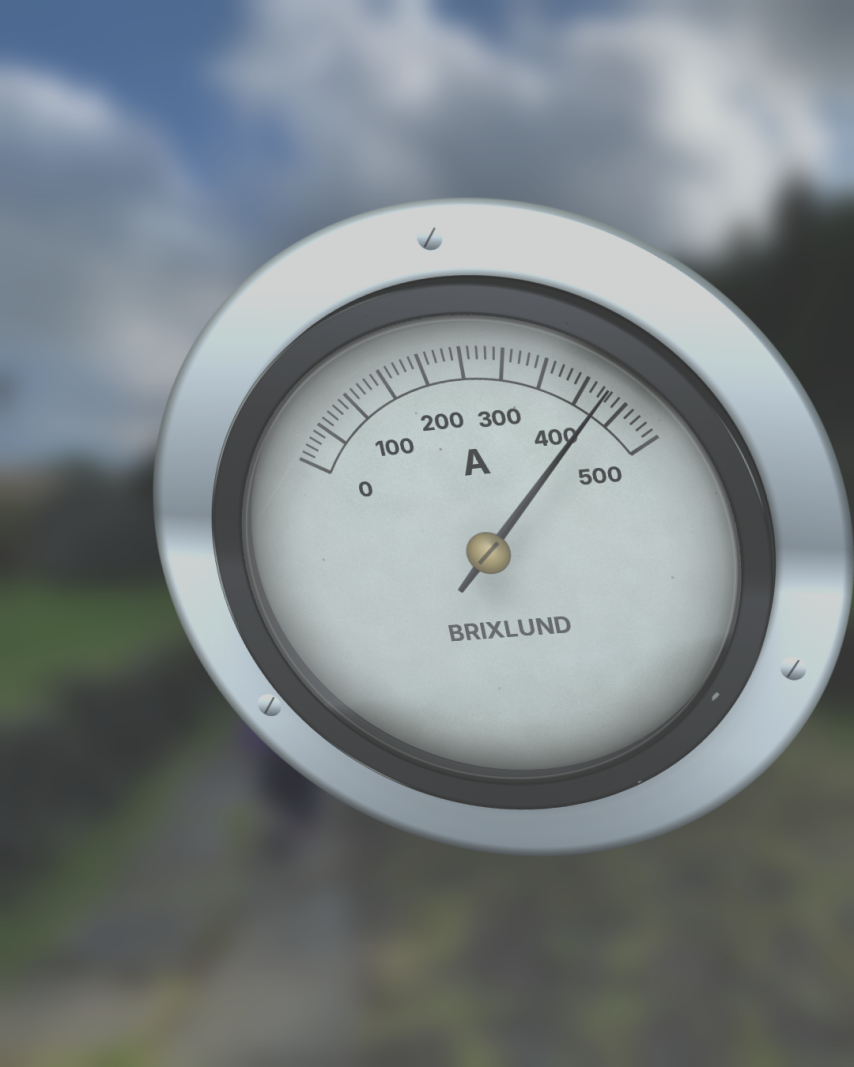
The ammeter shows 425 A
